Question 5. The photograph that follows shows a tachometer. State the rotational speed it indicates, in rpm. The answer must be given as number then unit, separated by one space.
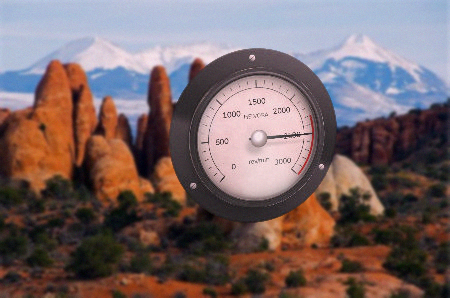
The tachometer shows 2500 rpm
